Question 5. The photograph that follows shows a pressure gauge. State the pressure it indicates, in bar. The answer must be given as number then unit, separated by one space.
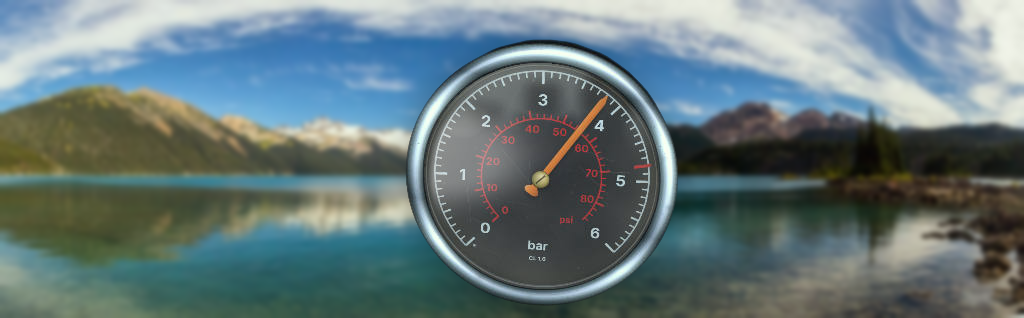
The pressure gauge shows 3.8 bar
